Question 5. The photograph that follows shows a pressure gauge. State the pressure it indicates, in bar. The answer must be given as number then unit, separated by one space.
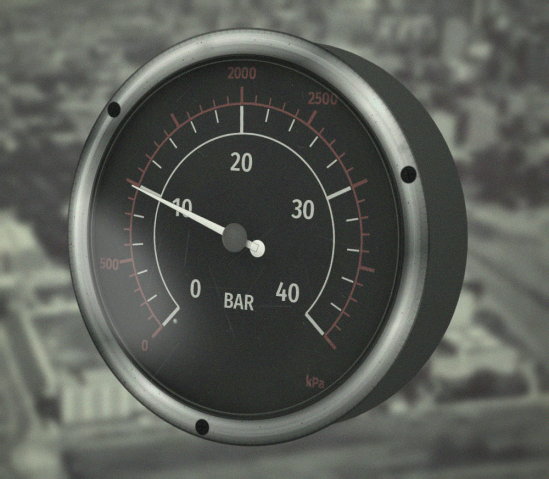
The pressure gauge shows 10 bar
